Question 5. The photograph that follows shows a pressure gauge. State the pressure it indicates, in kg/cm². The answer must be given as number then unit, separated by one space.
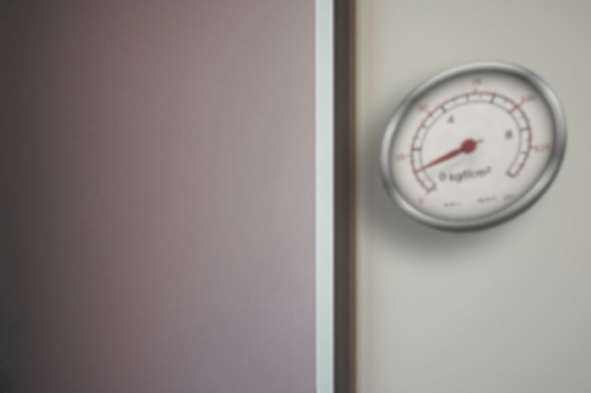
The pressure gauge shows 1 kg/cm²
